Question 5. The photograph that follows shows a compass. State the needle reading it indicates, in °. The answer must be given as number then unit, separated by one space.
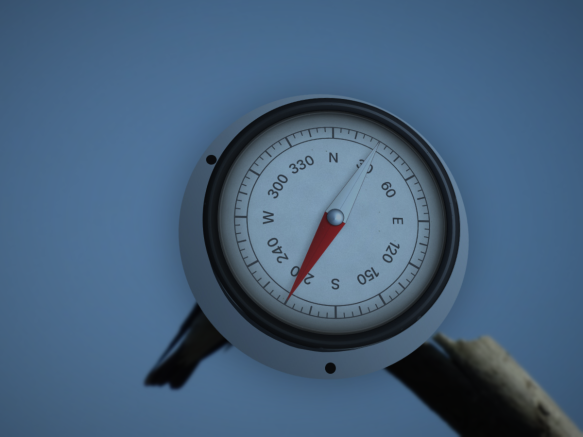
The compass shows 210 °
